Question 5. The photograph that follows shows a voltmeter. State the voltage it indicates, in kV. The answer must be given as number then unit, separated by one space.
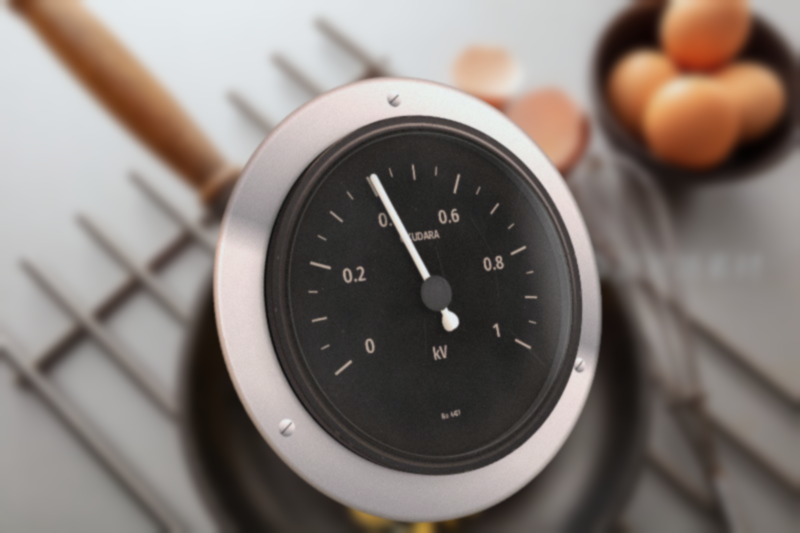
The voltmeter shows 0.4 kV
